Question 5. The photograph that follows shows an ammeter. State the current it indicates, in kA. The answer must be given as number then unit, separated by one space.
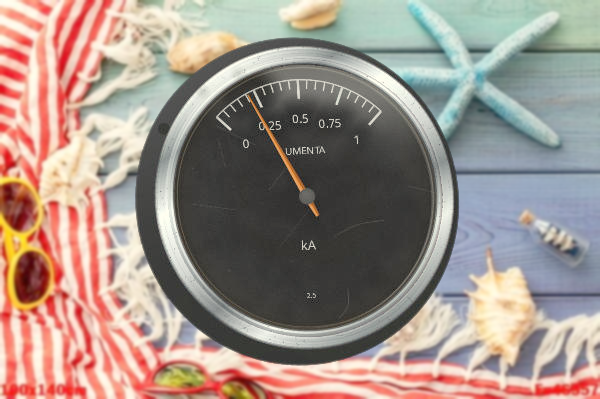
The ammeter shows 0.2 kA
